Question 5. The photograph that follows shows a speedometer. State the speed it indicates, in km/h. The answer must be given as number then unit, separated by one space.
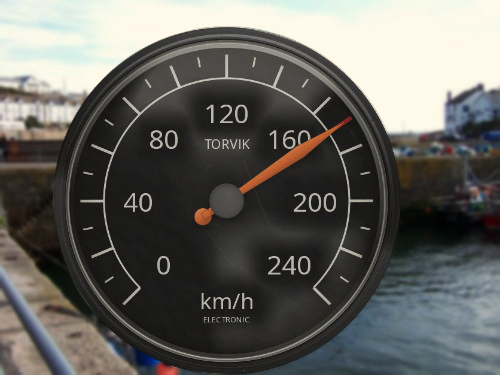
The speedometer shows 170 km/h
